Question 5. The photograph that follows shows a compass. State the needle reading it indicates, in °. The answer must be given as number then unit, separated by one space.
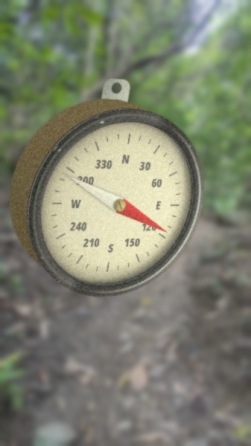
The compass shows 115 °
